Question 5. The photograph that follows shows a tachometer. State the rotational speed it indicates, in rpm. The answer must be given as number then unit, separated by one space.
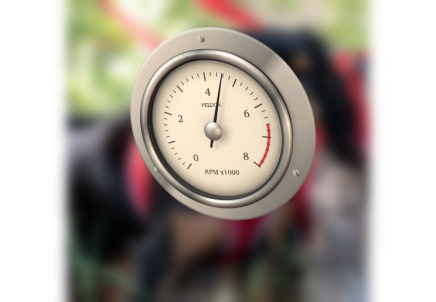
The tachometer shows 4600 rpm
